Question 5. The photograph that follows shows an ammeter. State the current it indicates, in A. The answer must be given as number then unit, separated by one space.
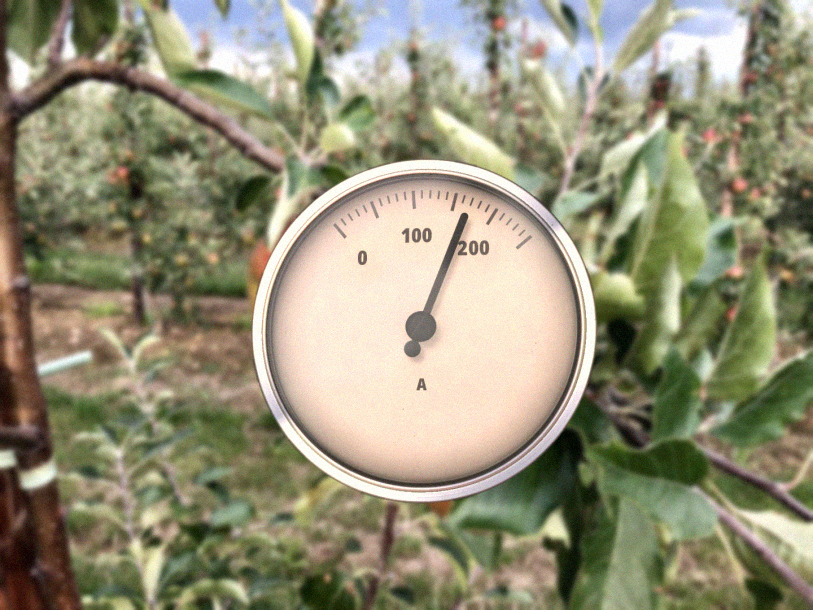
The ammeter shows 170 A
